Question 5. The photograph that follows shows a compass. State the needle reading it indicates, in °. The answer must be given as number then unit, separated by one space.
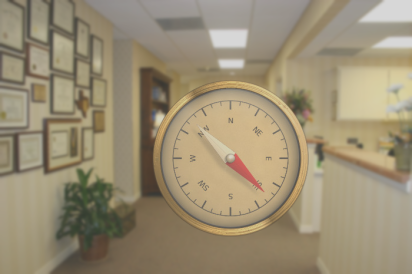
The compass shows 135 °
